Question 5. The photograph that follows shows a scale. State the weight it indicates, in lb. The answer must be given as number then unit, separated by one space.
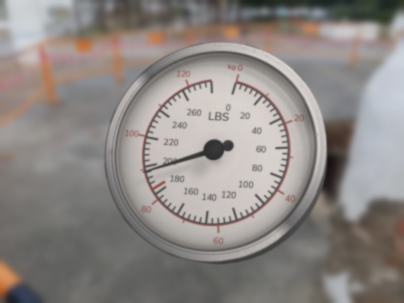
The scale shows 196 lb
